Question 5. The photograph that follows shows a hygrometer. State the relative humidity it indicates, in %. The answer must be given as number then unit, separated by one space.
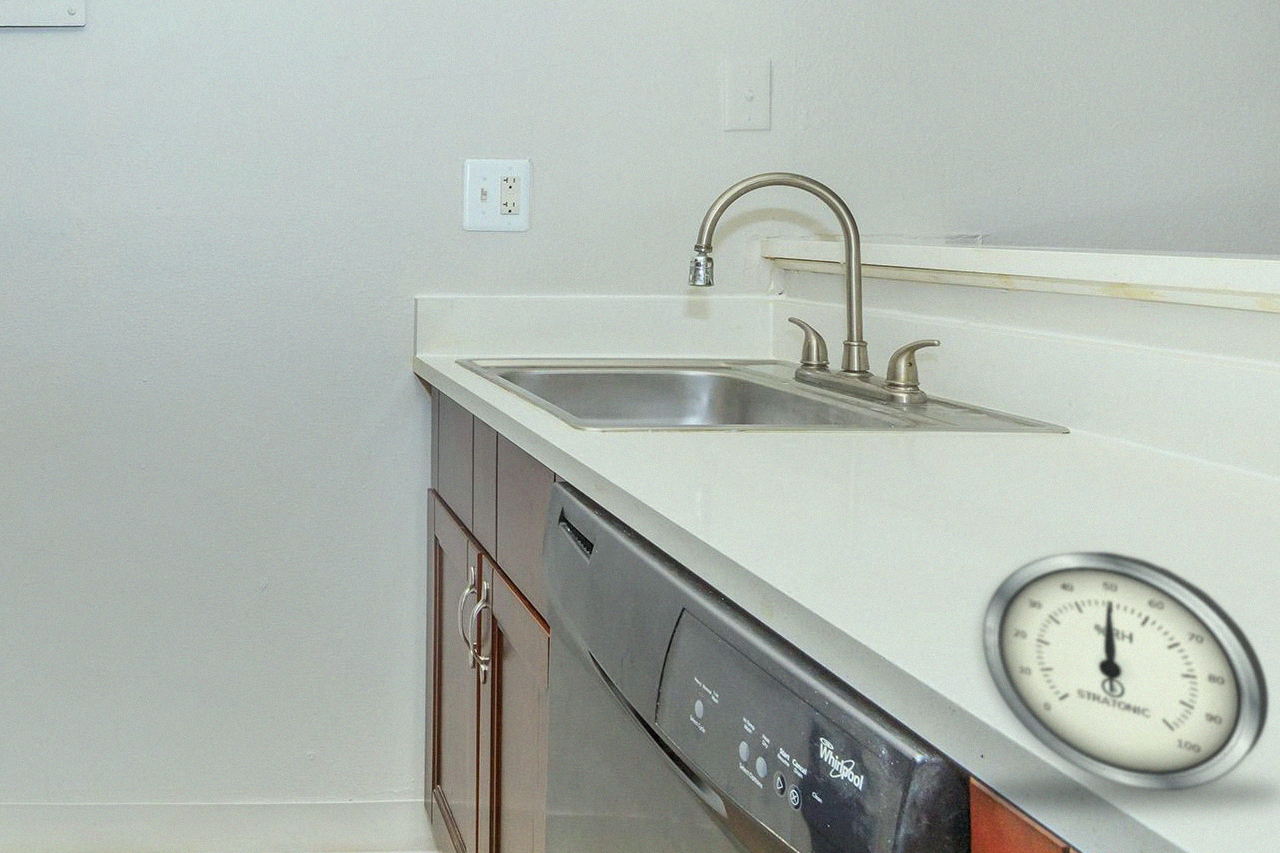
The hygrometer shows 50 %
